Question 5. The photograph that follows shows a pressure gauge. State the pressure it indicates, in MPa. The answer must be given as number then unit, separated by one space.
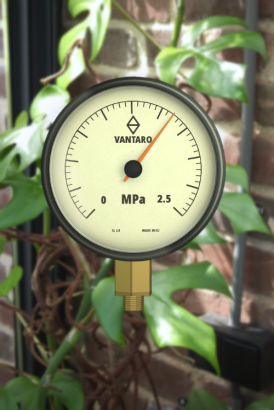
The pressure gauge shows 1.6 MPa
